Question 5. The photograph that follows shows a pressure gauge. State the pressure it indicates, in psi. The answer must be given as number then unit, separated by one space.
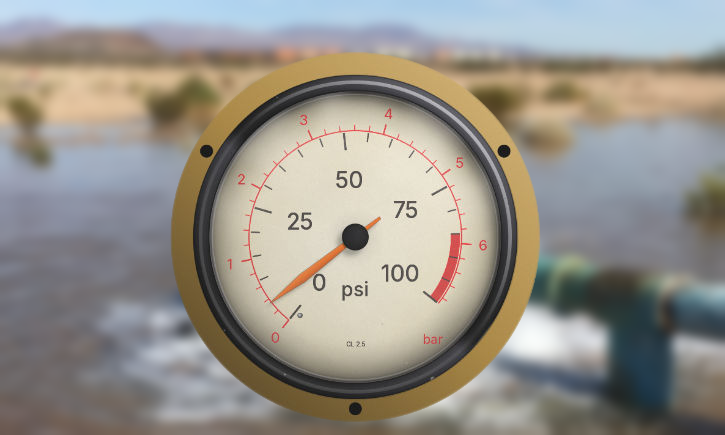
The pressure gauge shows 5 psi
